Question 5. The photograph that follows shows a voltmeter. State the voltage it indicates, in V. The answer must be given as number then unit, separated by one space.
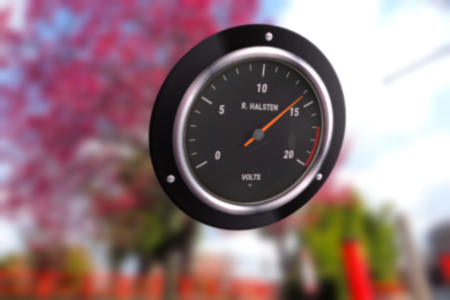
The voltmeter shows 14 V
